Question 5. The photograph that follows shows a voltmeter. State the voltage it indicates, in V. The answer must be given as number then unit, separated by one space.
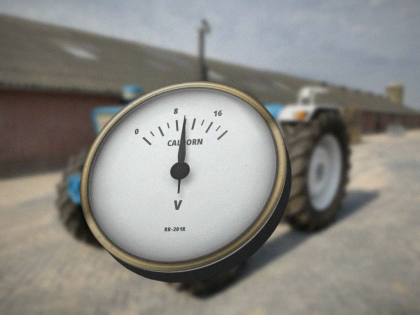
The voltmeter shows 10 V
